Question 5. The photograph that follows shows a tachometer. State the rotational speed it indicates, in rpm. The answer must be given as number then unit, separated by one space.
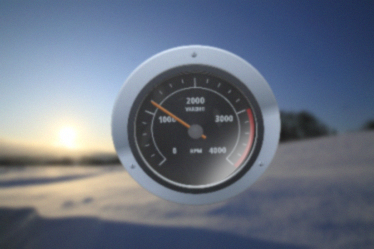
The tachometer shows 1200 rpm
